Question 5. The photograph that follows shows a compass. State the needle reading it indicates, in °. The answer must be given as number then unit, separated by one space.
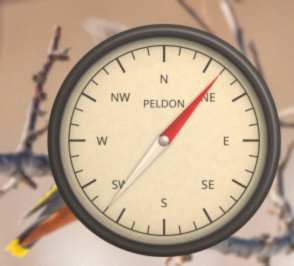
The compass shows 40 °
